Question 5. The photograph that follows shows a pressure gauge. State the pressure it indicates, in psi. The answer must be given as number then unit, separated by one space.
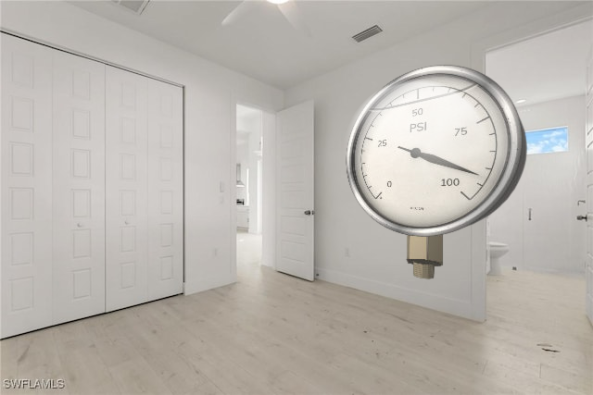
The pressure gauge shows 92.5 psi
